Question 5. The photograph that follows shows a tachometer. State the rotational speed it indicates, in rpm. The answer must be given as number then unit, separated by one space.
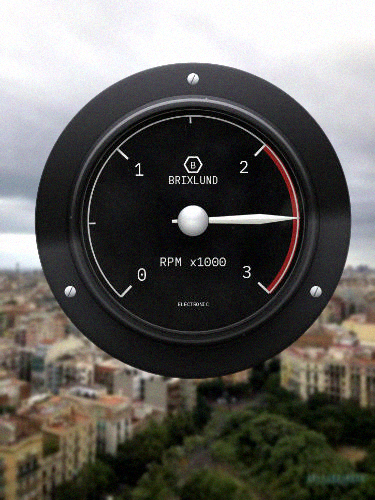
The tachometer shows 2500 rpm
